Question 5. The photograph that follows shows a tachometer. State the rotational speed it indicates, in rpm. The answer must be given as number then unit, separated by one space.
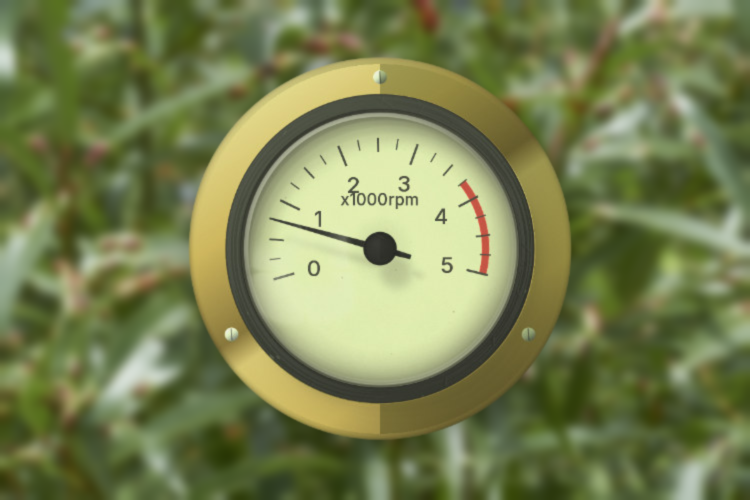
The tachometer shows 750 rpm
